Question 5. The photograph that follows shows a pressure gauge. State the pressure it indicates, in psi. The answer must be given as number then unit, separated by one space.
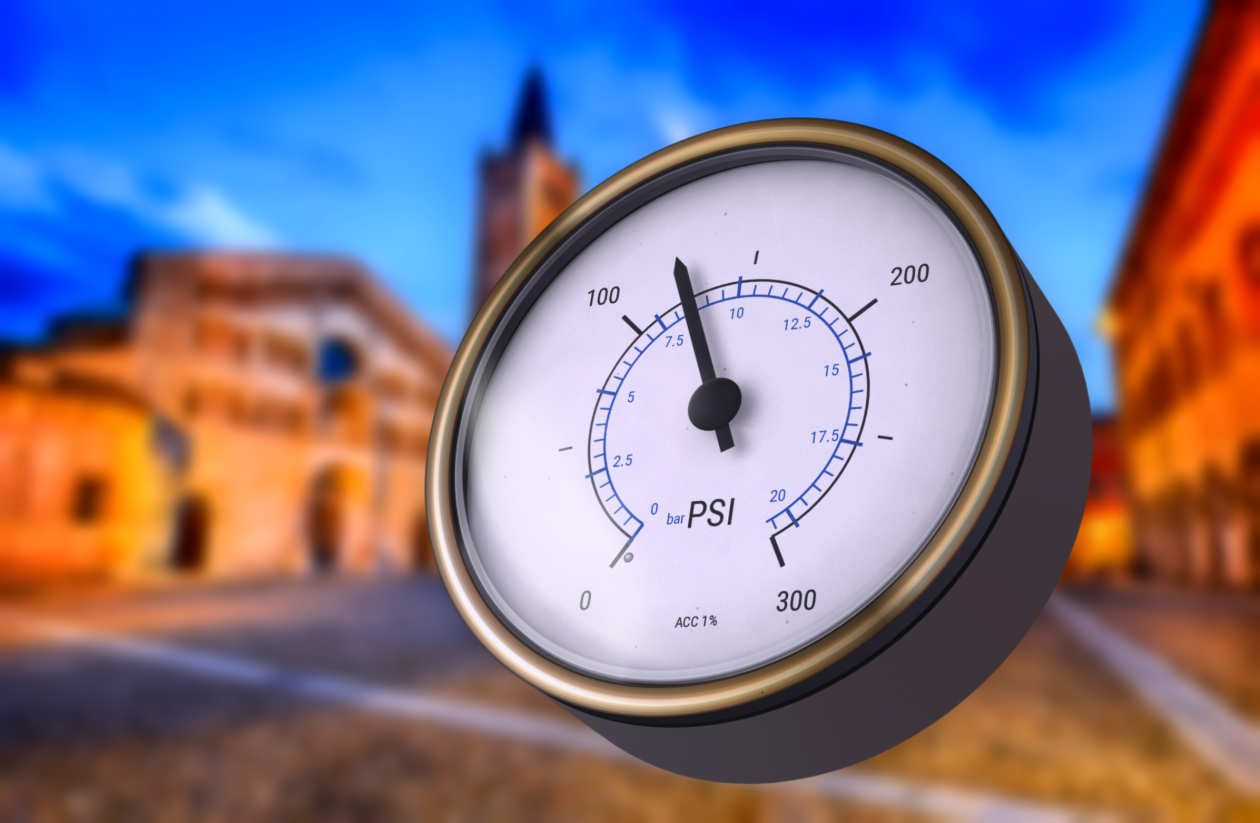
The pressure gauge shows 125 psi
